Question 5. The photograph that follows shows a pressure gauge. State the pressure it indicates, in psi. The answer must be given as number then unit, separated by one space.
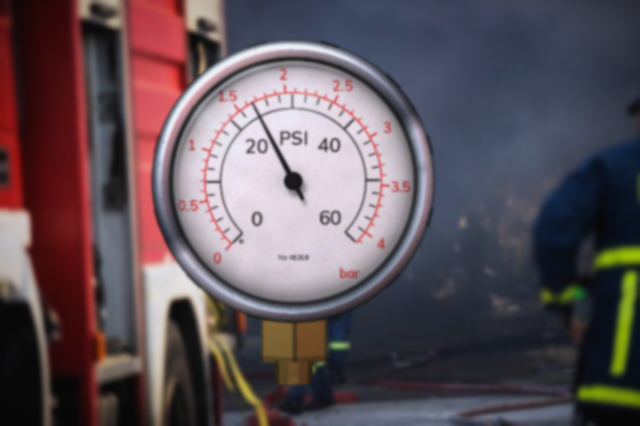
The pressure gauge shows 24 psi
